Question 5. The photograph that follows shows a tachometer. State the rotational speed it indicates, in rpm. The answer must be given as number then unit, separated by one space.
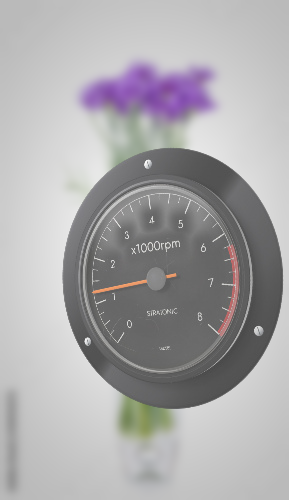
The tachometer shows 1250 rpm
